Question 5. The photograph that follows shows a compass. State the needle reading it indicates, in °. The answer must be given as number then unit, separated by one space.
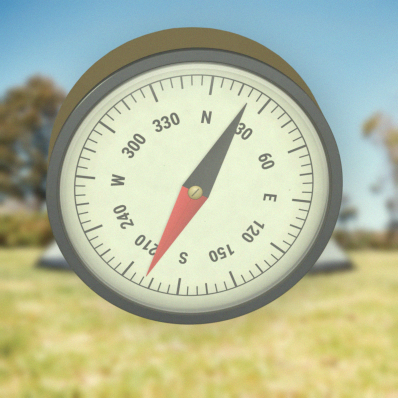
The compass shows 200 °
